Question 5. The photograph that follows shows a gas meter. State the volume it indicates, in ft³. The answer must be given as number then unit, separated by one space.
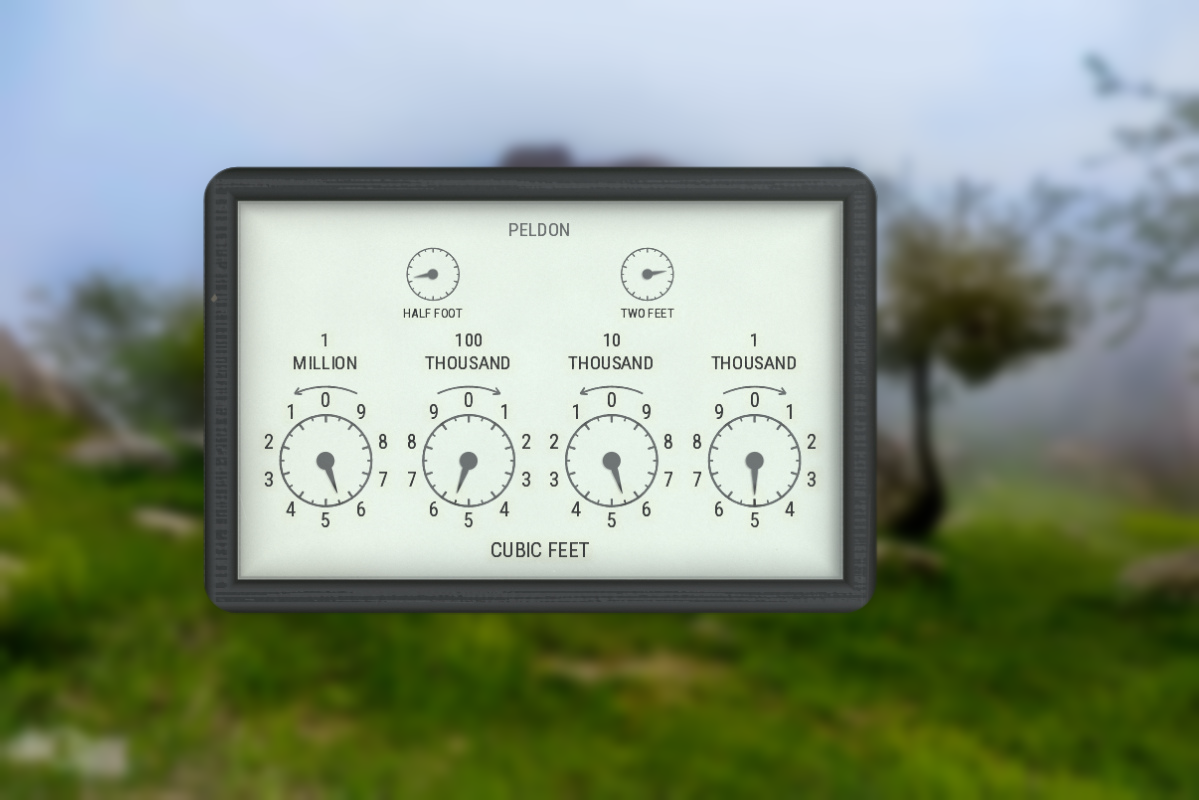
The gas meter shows 555500 ft³
